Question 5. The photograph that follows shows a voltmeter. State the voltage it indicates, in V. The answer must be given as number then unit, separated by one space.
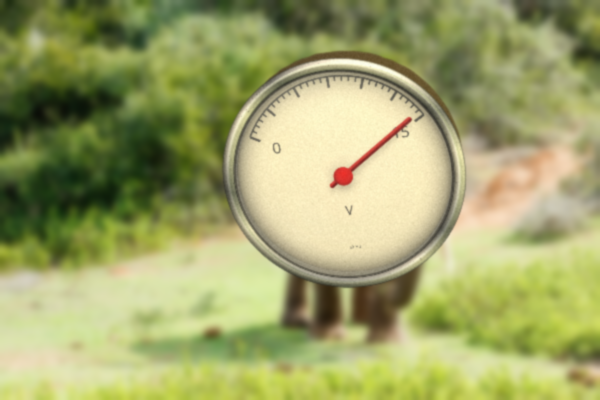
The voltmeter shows 14.5 V
